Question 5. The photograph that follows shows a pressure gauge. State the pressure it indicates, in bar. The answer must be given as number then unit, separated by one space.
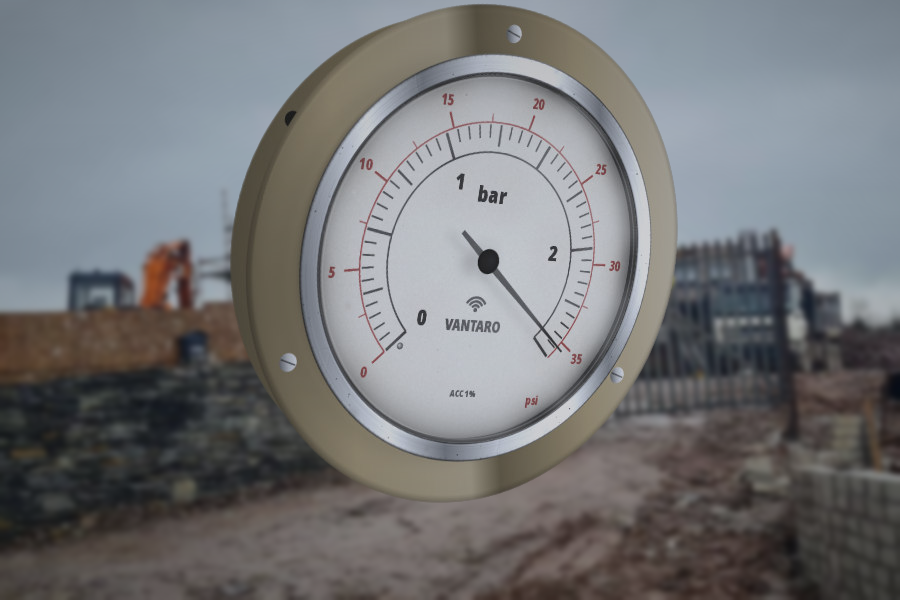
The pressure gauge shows 2.45 bar
